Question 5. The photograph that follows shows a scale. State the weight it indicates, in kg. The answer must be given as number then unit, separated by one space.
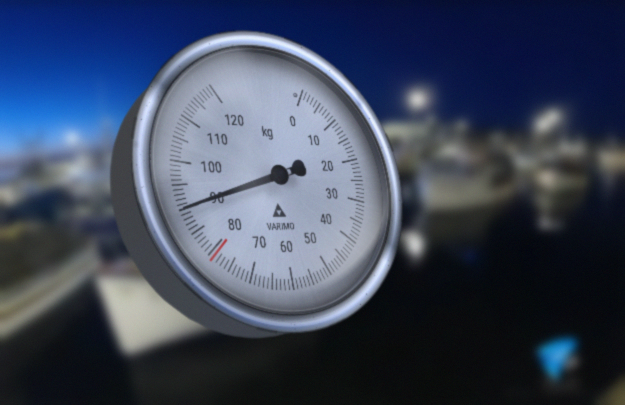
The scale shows 90 kg
